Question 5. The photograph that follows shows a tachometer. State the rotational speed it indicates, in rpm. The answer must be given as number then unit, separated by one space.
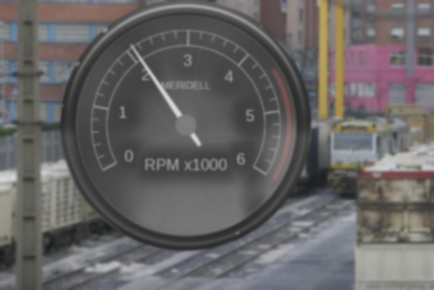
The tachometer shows 2100 rpm
